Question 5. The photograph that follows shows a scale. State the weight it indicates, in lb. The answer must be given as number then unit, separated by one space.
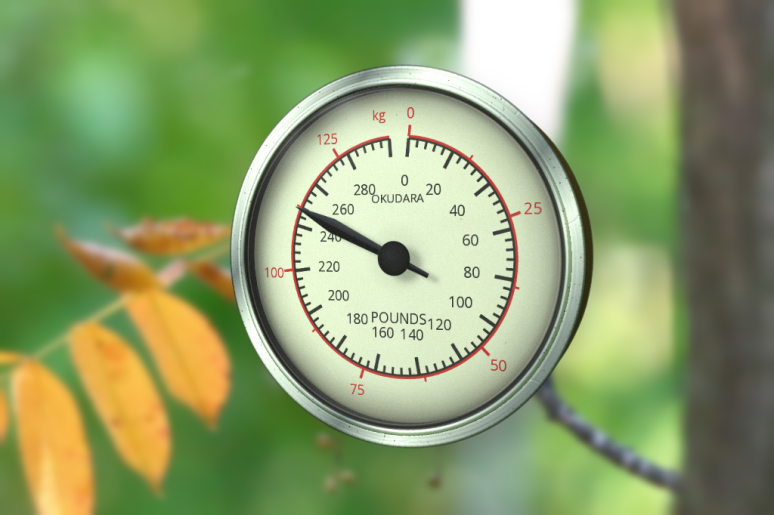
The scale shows 248 lb
